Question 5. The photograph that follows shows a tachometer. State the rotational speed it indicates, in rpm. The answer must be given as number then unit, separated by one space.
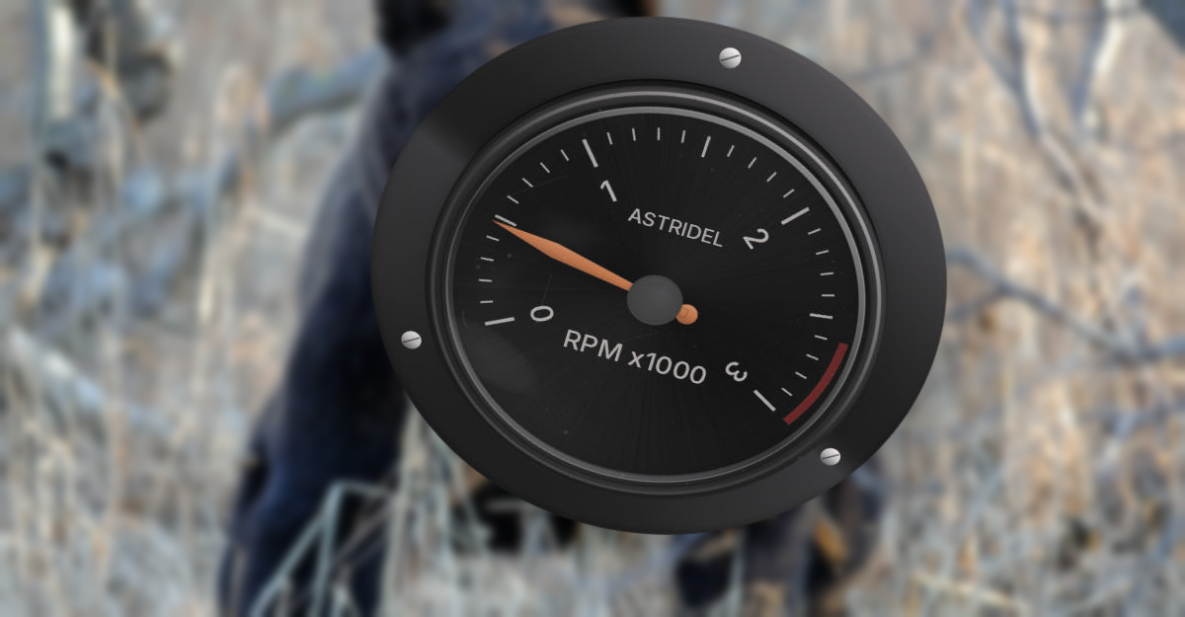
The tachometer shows 500 rpm
